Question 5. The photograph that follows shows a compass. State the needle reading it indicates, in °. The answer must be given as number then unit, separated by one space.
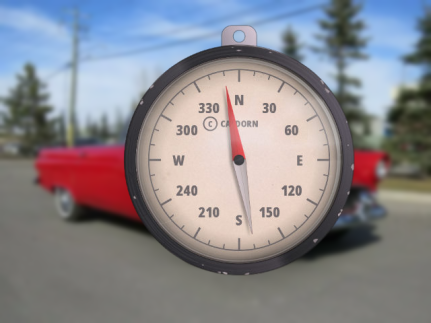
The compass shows 350 °
